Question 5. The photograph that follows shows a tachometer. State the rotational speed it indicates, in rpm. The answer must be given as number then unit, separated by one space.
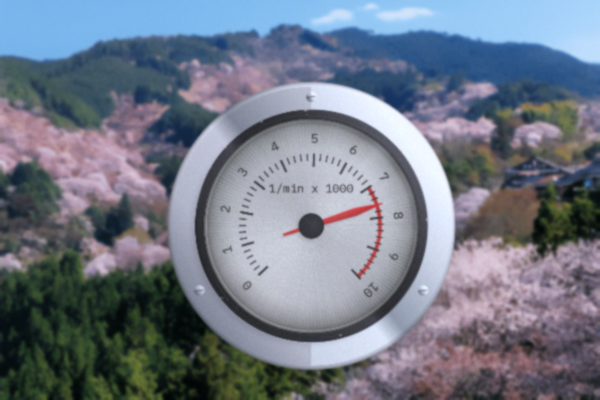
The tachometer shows 7600 rpm
